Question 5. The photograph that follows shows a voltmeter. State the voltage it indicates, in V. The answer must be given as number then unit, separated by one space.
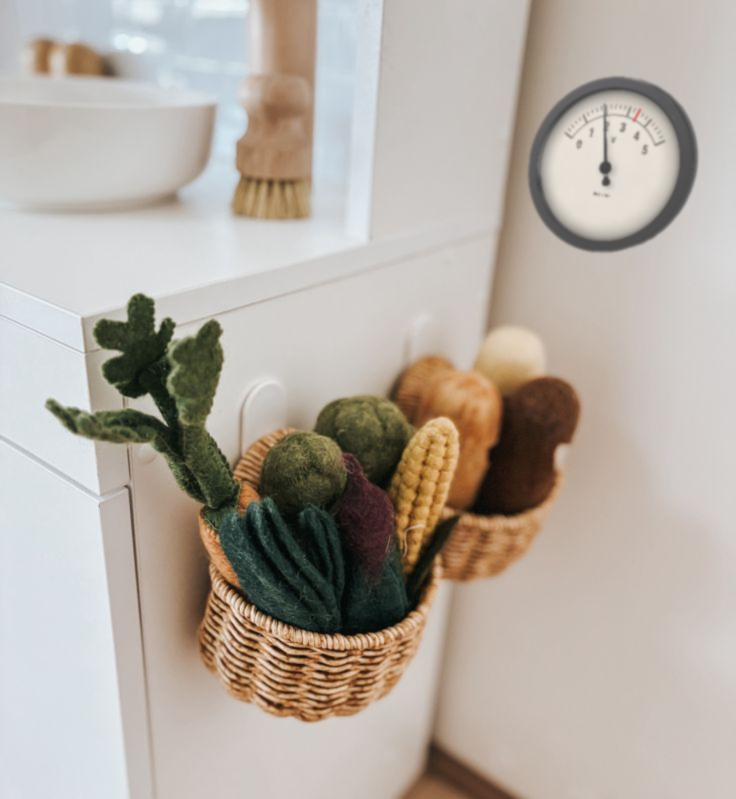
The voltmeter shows 2 V
